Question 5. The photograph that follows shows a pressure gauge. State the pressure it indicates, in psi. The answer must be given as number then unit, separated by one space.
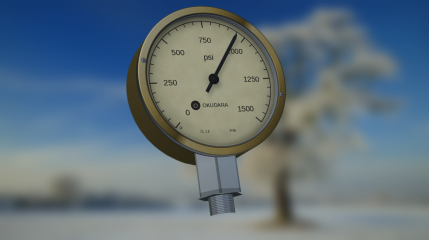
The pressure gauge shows 950 psi
